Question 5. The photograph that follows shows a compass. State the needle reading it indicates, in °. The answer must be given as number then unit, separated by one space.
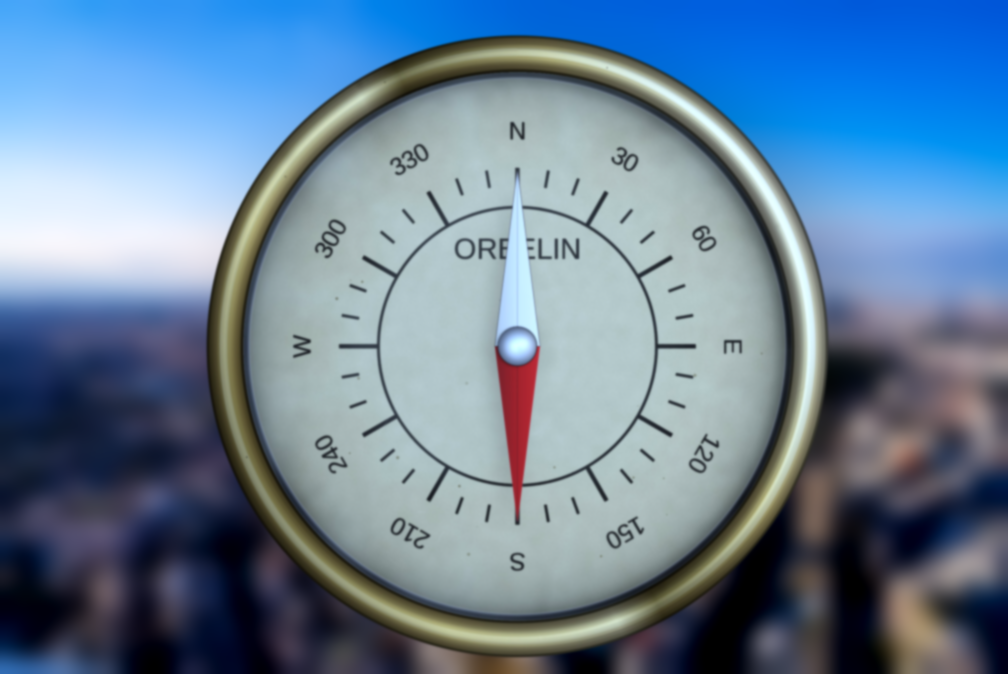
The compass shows 180 °
